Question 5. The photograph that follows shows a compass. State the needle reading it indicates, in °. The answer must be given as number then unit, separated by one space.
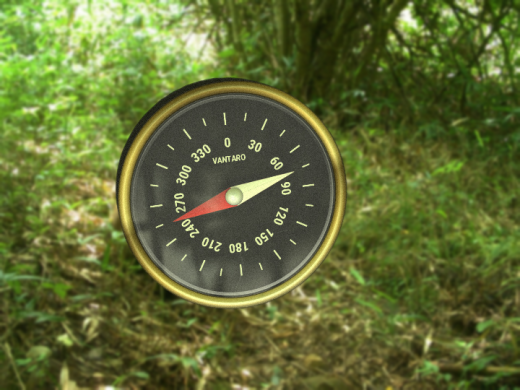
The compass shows 255 °
